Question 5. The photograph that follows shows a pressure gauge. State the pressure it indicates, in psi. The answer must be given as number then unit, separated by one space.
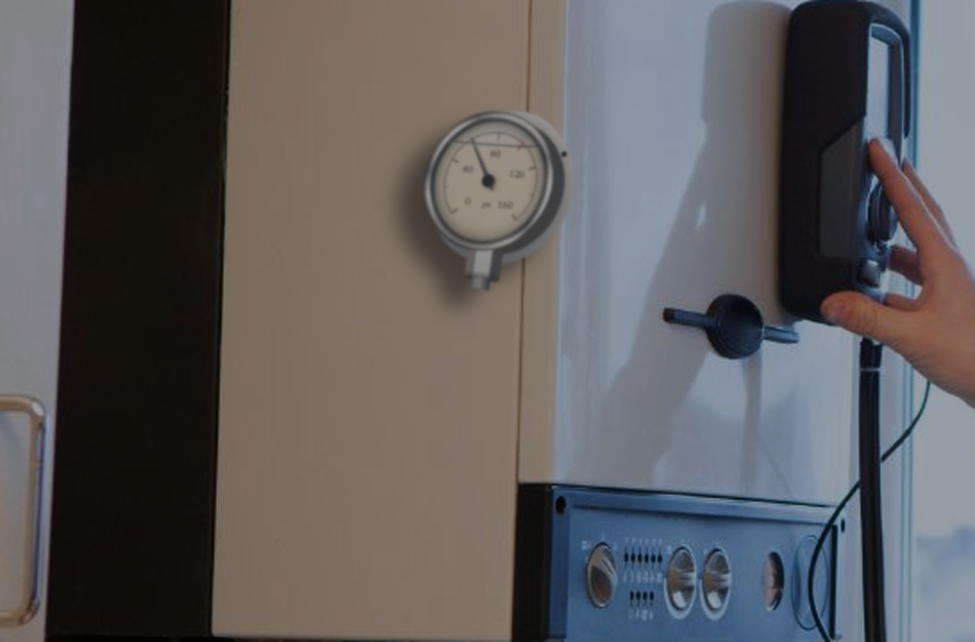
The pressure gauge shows 60 psi
